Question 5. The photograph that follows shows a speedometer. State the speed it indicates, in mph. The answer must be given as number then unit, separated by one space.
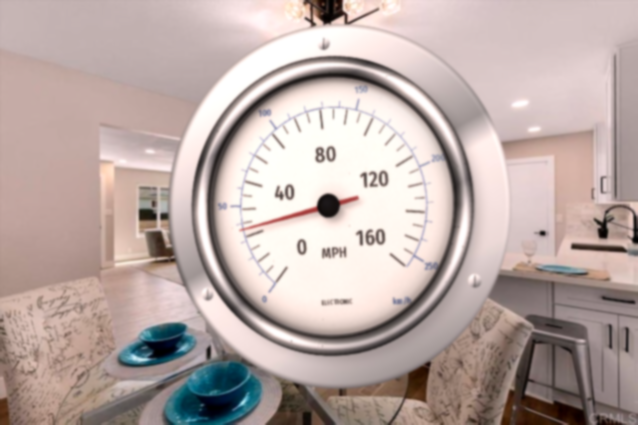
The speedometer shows 22.5 mph
